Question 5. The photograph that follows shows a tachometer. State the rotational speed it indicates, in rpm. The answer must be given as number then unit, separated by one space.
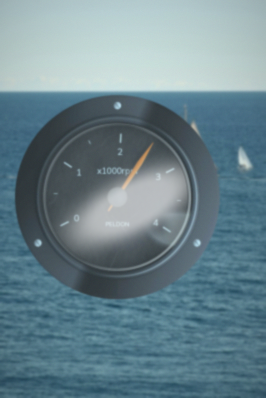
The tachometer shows 2500 rpm
